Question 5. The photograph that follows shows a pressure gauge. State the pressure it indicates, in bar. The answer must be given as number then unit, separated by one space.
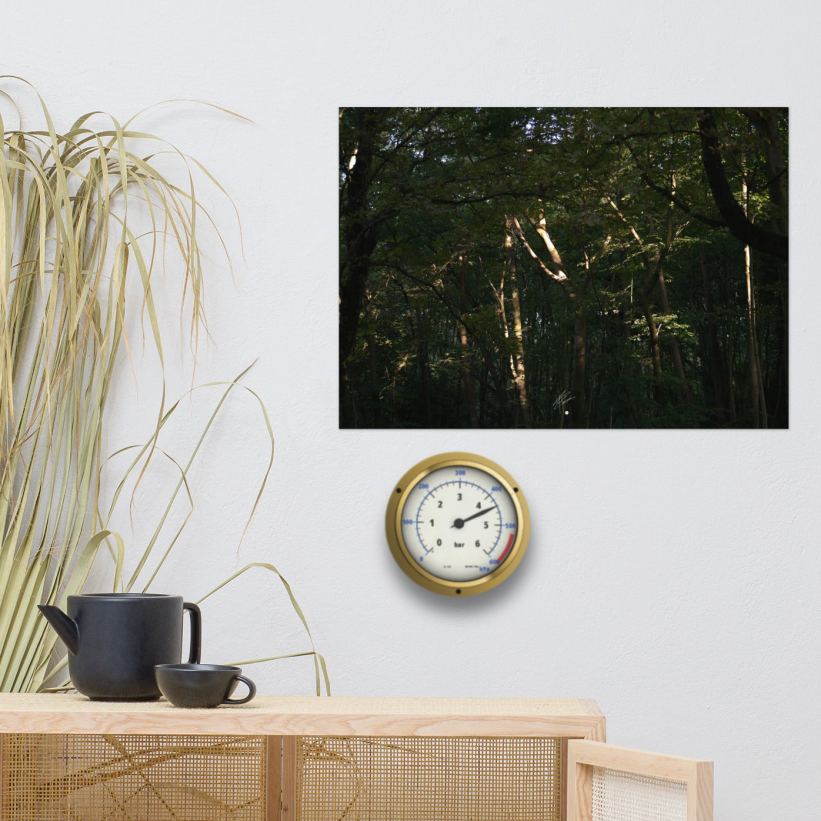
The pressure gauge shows 4.4 bar
